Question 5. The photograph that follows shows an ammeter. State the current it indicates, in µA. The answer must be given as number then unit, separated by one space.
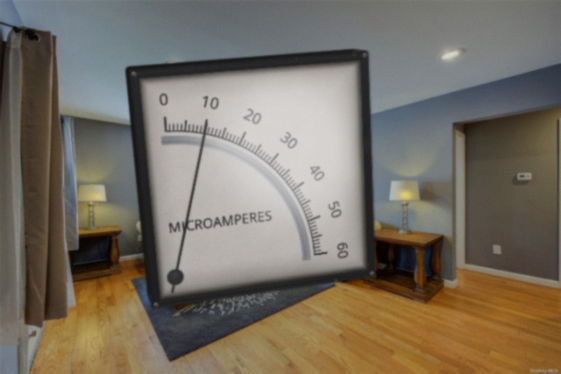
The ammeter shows 10 µA
